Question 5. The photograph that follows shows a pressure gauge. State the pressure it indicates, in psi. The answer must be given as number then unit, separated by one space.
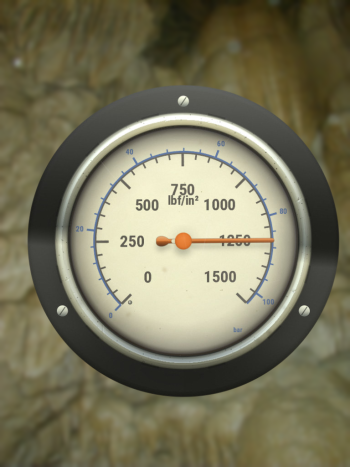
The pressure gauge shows 1250 psi
